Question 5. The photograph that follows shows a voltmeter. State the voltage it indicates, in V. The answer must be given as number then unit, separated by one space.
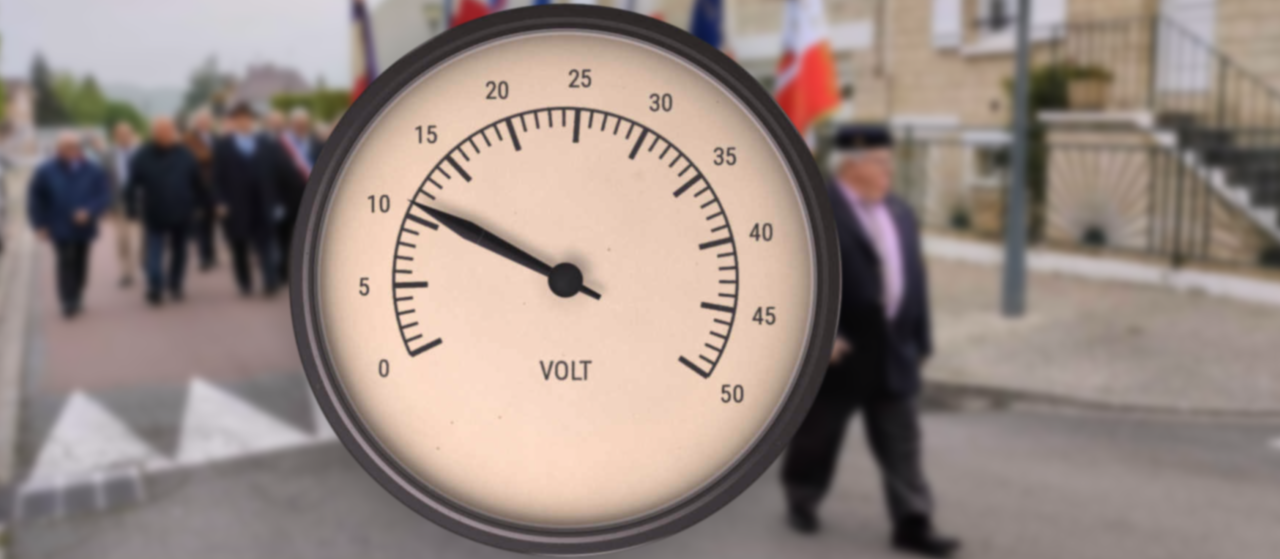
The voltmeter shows 11 V
